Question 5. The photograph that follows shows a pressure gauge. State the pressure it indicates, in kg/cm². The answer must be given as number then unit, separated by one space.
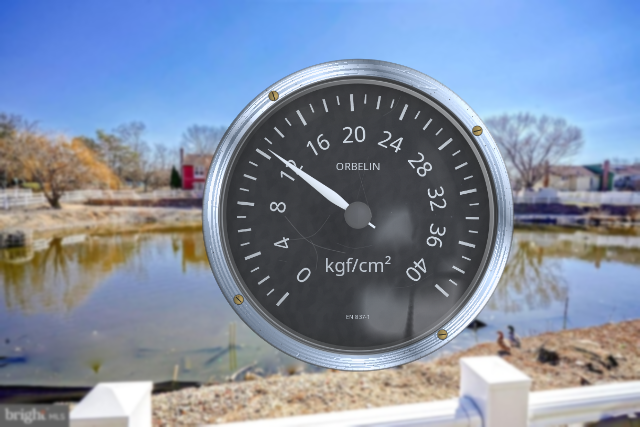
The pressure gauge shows 12.5 kg/cm²
